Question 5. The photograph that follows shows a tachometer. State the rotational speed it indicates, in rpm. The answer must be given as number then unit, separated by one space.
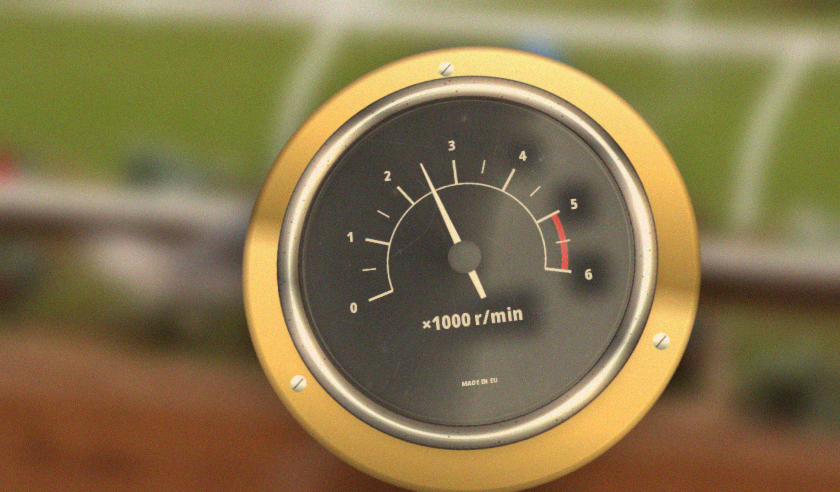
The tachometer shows 2500 rpm
